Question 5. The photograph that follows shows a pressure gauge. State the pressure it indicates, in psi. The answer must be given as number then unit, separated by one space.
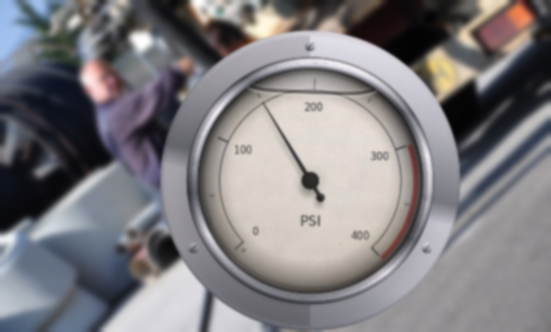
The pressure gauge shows 150 psi
